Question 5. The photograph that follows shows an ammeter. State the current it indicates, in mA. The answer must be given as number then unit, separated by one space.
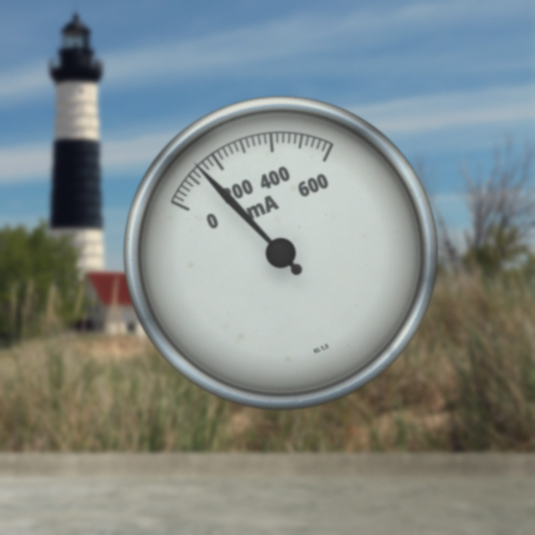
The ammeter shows 140 mA
